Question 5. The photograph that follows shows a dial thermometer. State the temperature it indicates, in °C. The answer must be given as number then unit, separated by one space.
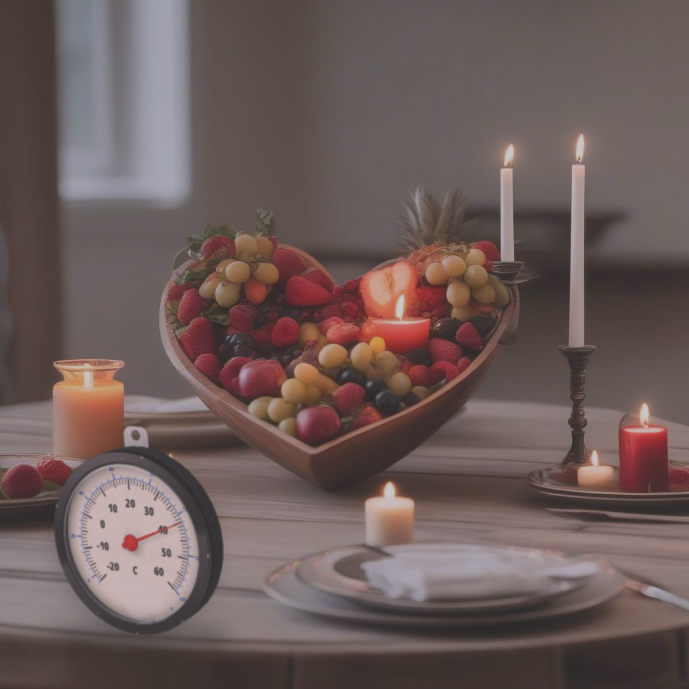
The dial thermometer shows 40 °C
